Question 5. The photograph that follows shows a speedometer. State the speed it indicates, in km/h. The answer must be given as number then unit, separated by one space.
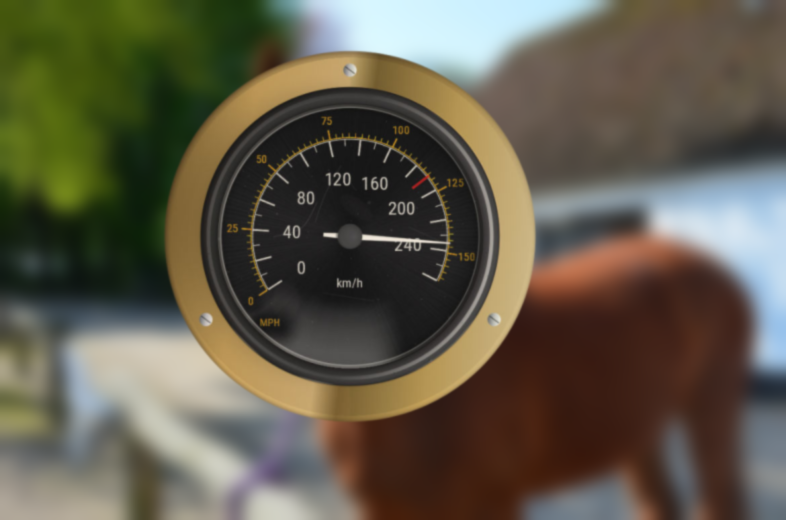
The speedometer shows 235 km/h
